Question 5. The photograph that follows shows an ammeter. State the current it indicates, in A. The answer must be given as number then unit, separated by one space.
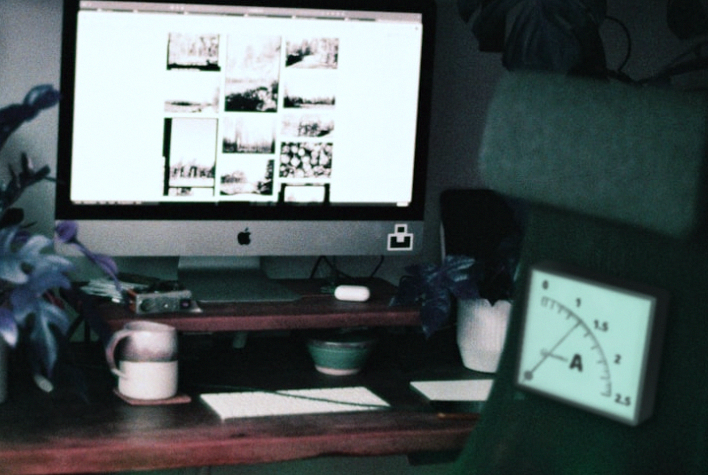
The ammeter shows 1.25 A
